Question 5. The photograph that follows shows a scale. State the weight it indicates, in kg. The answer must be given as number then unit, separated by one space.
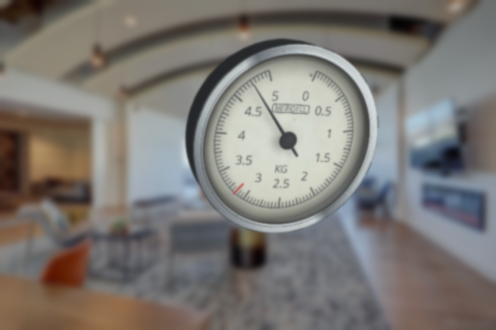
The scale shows 4.75 kg
